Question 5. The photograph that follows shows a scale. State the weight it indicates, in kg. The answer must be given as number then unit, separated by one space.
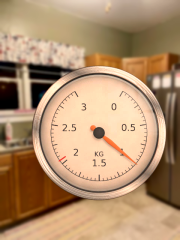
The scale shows 1 kg
